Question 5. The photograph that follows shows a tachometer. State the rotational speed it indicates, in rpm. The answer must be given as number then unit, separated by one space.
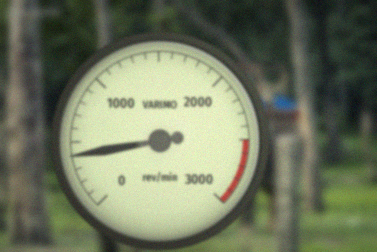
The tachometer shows 400 rpm
